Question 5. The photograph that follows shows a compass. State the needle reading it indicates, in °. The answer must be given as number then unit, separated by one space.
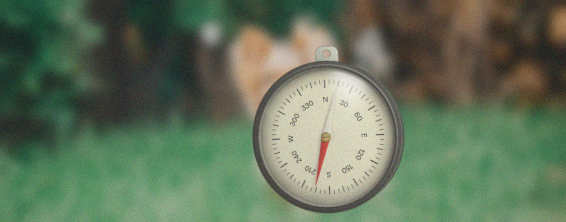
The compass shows 195 °
